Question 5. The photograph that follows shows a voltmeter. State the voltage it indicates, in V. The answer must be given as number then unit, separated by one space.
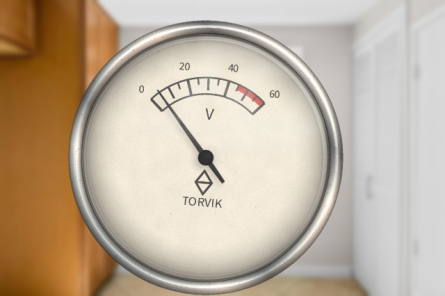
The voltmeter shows 5 V
